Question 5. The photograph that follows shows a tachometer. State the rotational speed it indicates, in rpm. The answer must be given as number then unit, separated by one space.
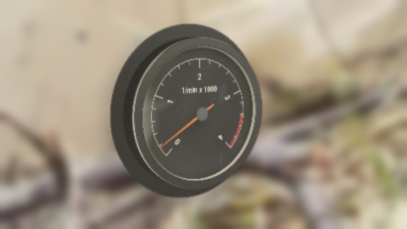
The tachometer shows 200 rpm
